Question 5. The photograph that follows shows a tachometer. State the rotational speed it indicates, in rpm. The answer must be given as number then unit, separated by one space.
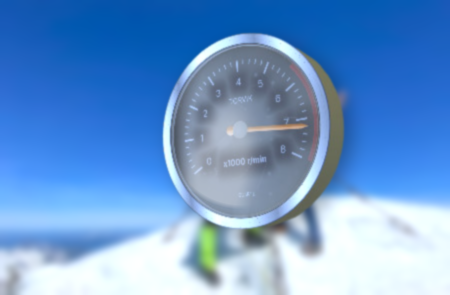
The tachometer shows 7200 rpm
